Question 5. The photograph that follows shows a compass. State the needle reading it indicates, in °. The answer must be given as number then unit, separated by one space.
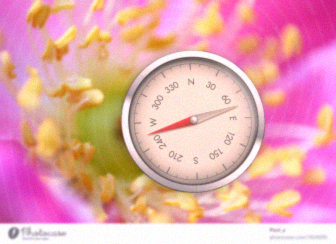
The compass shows 255 °
